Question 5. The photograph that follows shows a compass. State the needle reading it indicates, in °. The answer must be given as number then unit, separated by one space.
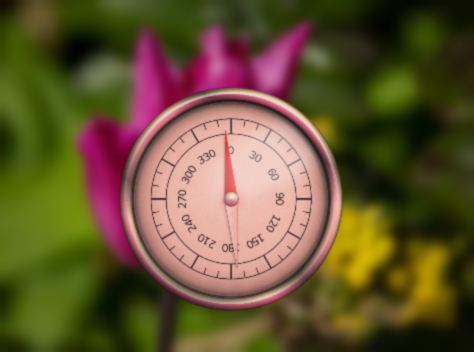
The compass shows 355 °
